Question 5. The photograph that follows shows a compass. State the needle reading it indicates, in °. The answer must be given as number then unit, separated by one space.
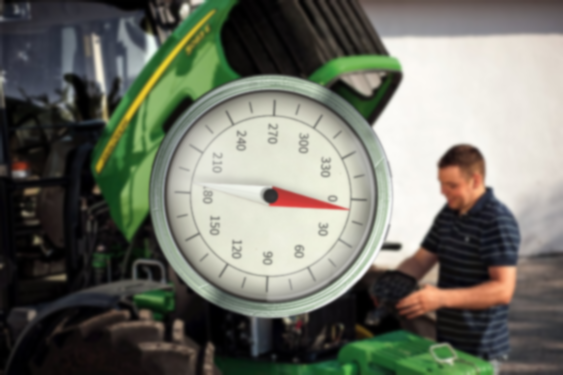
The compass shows 7.5 °
